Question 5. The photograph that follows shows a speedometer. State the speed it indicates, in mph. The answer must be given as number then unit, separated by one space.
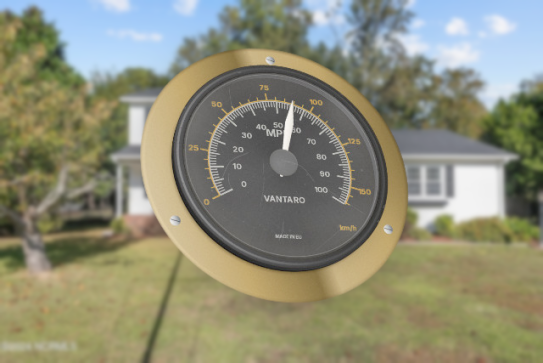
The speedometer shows 55 mph
